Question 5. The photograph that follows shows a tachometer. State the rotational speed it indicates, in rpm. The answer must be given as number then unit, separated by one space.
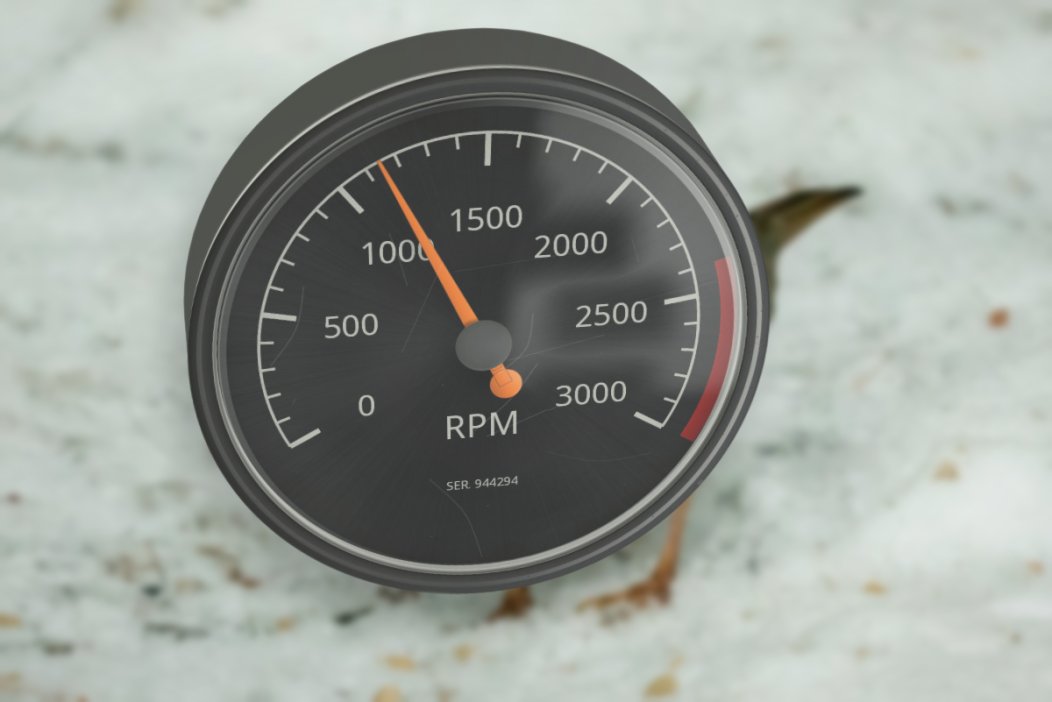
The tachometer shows 1150 rpm
